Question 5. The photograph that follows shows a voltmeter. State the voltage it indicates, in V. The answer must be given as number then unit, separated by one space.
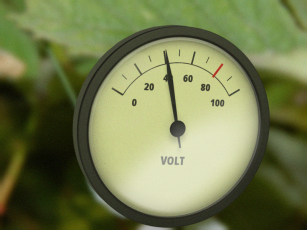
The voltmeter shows 40 V
